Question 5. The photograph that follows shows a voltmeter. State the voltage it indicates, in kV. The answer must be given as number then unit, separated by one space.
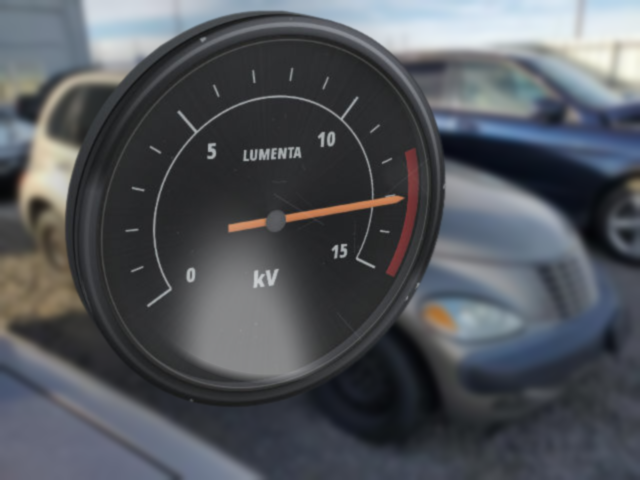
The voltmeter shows 13 kV
